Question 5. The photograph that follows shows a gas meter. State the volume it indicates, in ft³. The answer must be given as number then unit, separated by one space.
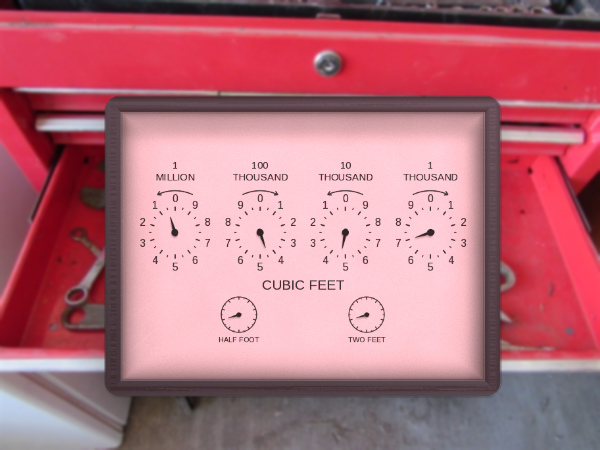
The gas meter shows 44700 ft³
